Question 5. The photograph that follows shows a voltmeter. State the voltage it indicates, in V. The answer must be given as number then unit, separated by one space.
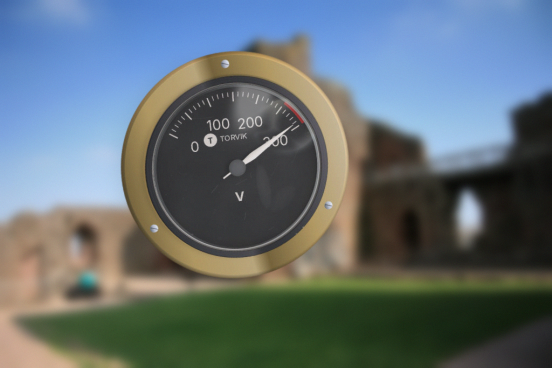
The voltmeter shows 290 V
